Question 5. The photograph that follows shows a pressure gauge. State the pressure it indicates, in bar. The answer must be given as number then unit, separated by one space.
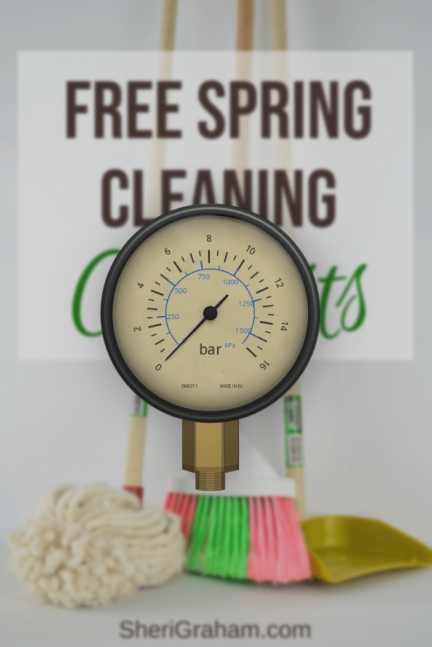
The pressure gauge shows 0 bar
